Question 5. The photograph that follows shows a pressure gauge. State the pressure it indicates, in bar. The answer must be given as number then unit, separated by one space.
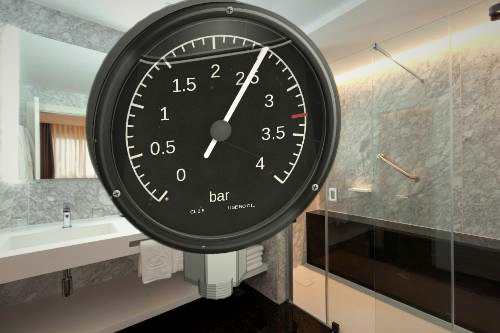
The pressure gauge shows 2.5 bar
